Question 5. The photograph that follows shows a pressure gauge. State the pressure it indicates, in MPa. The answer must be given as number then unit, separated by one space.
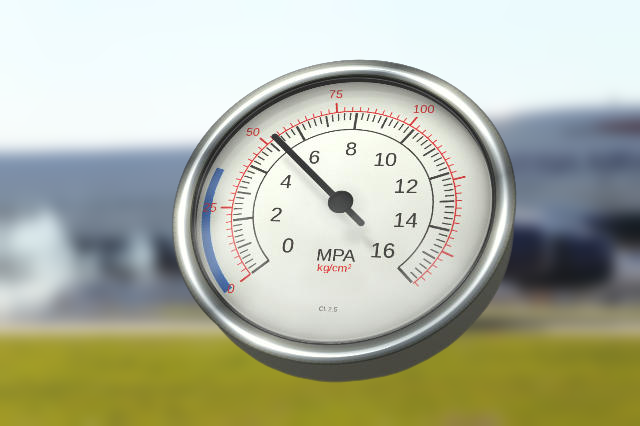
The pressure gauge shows 5.2 MPa
